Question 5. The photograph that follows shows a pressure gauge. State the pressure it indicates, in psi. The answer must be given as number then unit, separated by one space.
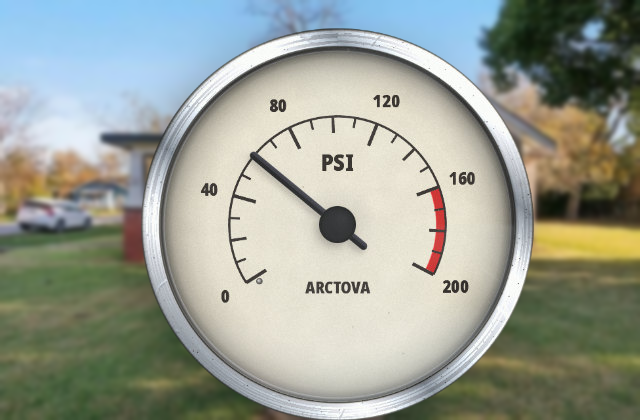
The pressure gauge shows 60 psi
